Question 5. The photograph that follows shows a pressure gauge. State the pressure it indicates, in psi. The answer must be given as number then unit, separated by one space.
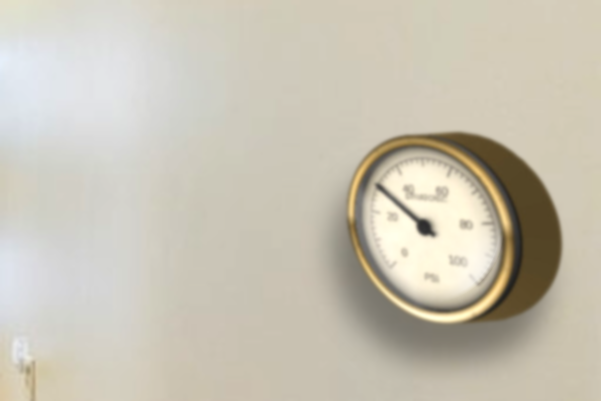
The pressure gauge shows 30 psi
